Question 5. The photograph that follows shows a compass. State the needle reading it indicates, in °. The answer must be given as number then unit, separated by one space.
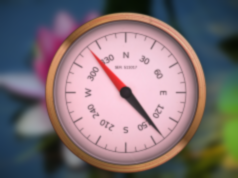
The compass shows 320 °
